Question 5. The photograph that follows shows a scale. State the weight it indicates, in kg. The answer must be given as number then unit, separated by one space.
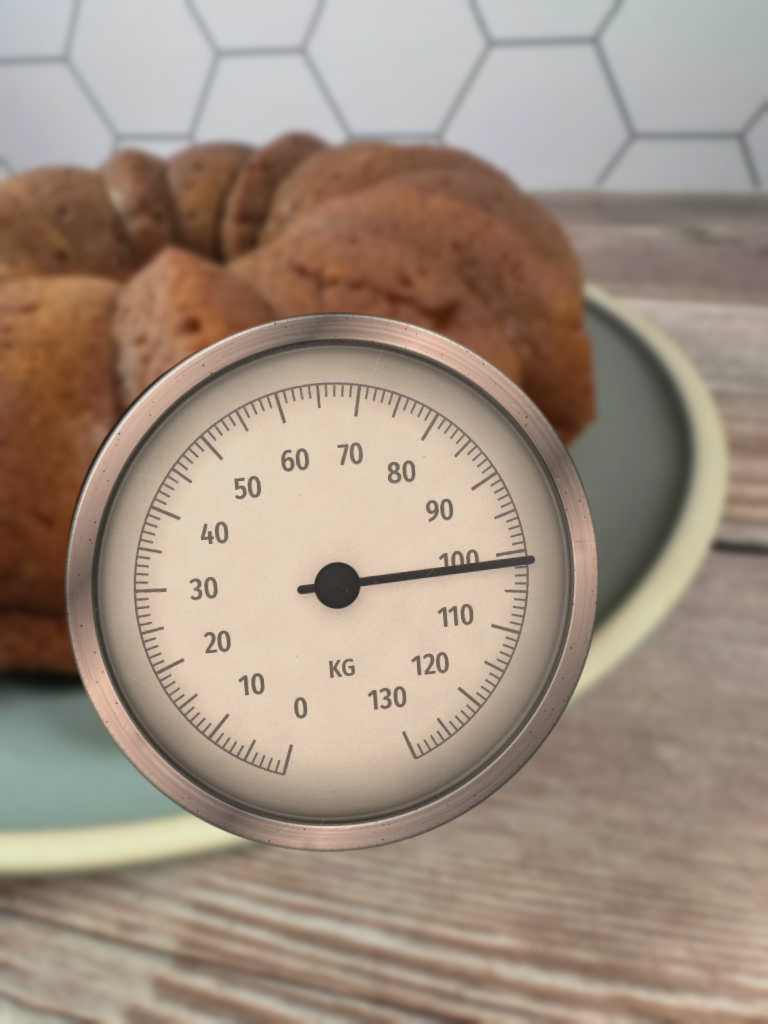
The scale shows 101 kg
